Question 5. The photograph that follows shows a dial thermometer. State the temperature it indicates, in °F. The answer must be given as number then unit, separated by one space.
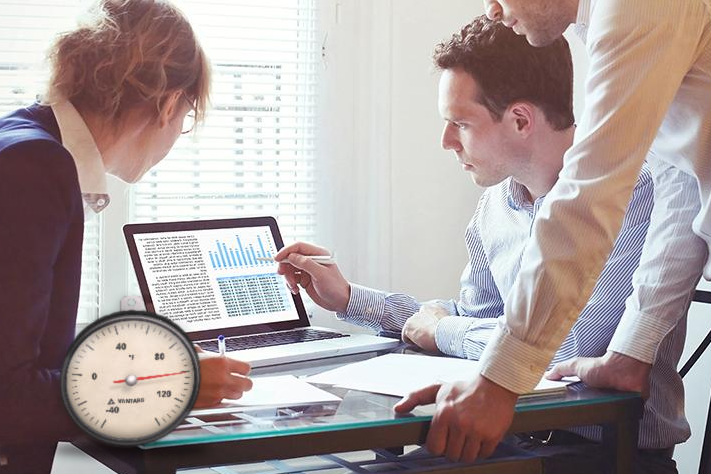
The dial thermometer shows 100 °F
